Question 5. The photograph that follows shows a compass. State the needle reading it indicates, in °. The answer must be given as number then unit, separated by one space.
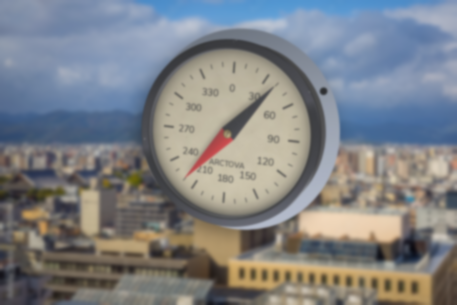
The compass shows 220 °
